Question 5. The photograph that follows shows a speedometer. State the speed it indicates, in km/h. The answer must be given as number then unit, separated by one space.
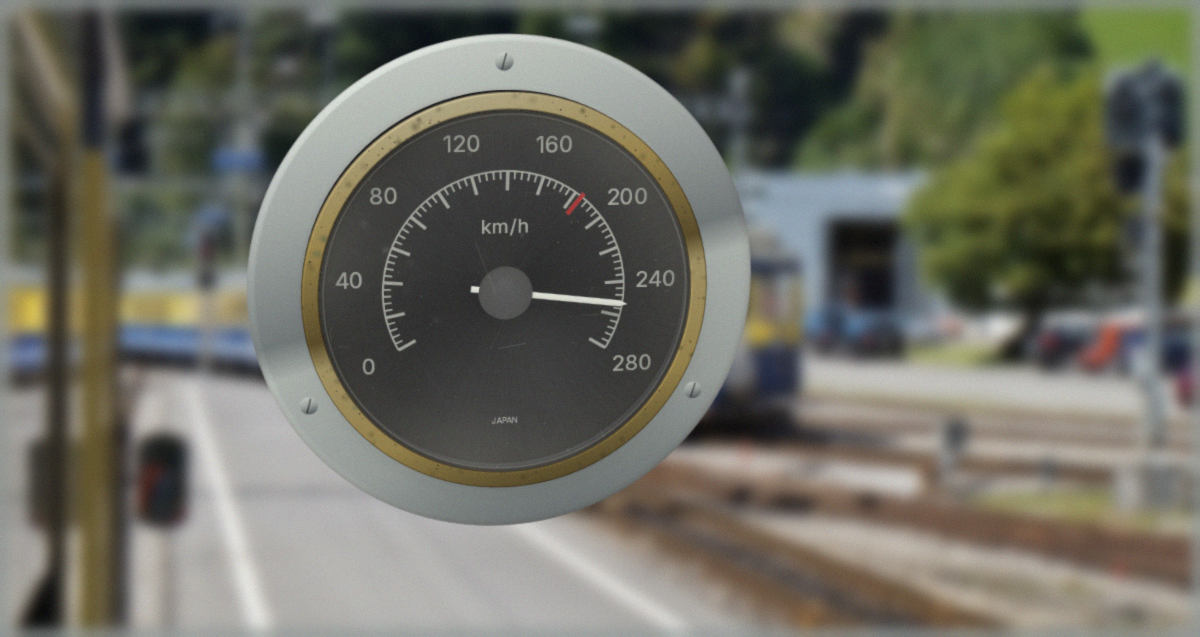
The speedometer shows 252 km/h
